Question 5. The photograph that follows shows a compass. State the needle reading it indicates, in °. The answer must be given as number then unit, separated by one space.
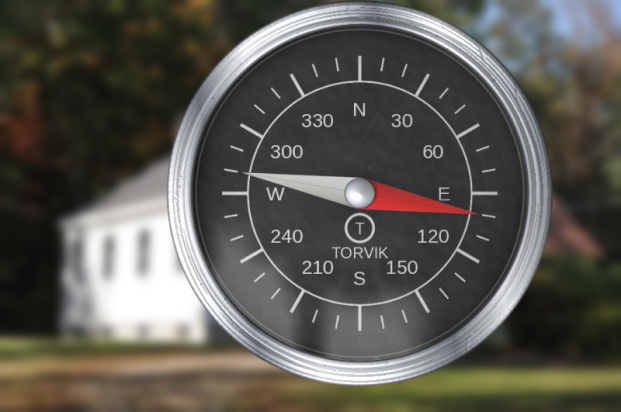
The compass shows 100 °
